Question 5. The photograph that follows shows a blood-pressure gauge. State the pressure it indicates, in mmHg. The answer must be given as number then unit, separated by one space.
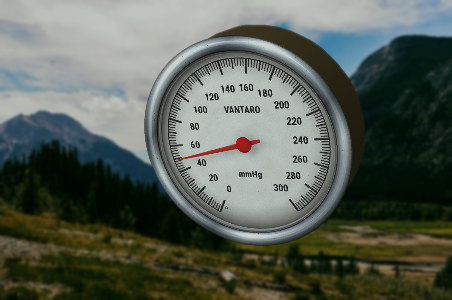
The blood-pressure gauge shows 50 mmHg
